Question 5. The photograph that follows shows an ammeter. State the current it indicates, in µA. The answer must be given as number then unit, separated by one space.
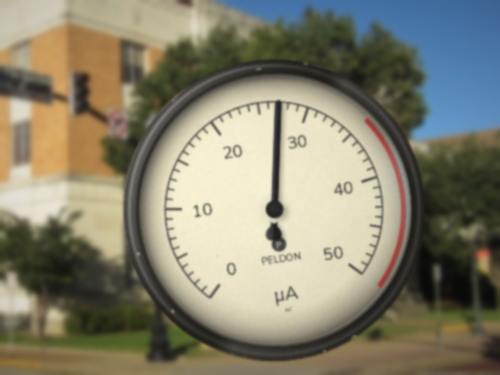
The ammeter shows 27 µA
